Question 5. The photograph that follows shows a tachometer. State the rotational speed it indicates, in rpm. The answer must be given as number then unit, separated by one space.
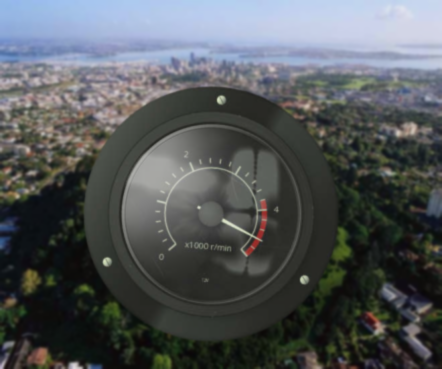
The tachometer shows 4600 rpm
